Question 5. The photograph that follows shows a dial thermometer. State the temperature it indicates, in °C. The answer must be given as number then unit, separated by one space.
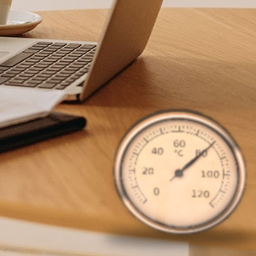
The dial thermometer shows 80 °C
